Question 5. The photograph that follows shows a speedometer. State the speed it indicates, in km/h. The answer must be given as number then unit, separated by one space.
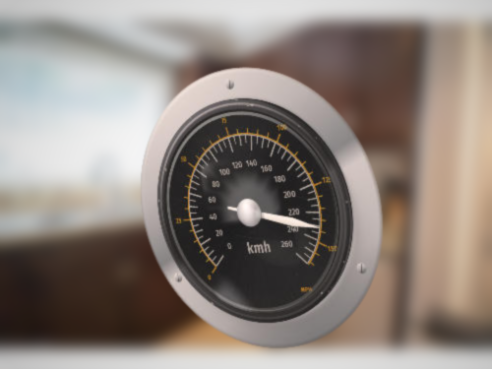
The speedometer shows 230 km/h
